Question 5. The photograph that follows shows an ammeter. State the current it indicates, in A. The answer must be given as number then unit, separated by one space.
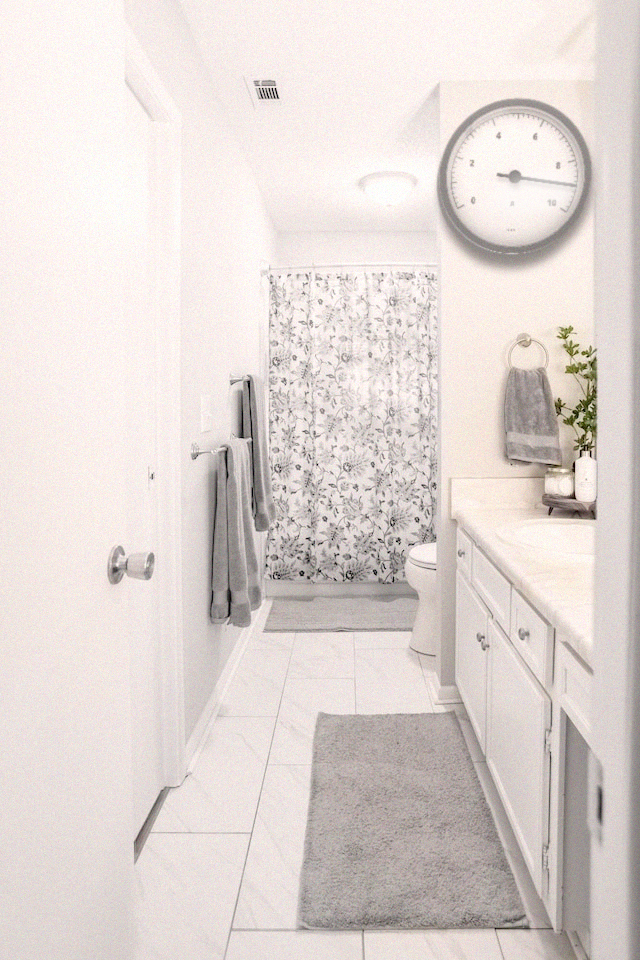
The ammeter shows 9 A
